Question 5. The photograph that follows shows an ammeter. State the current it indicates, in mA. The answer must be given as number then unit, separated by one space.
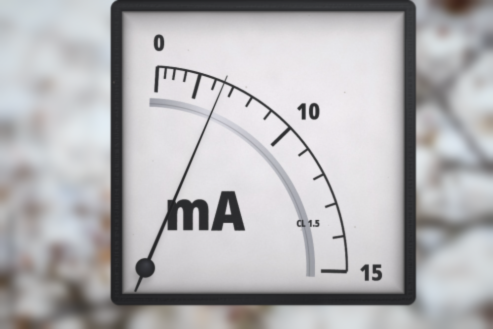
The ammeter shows 6.5 mA
